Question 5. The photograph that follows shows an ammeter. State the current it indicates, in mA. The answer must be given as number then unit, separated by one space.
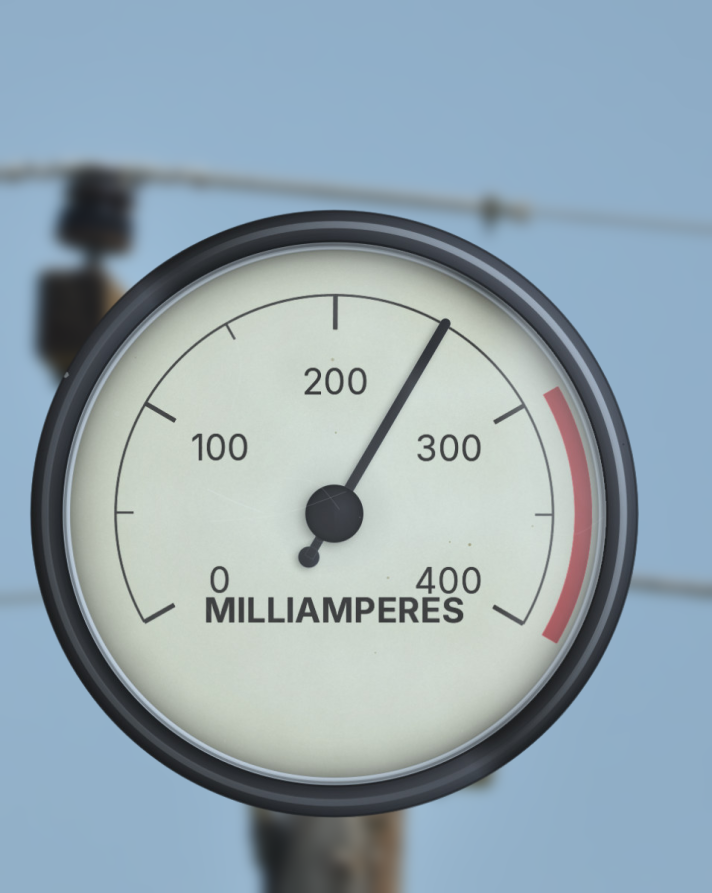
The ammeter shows 250 mA
